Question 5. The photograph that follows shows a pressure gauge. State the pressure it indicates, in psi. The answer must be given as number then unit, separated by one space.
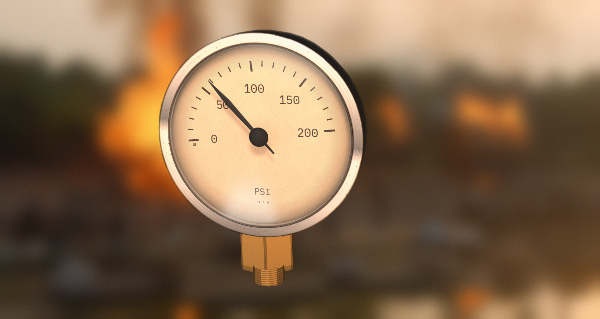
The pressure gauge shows 60 psi
